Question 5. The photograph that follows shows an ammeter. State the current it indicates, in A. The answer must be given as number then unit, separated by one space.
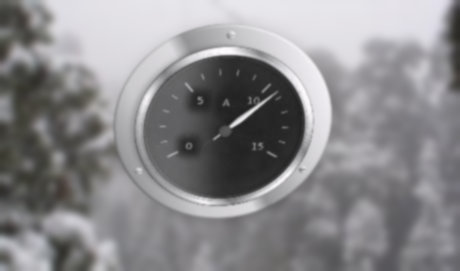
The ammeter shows 10.5 A
